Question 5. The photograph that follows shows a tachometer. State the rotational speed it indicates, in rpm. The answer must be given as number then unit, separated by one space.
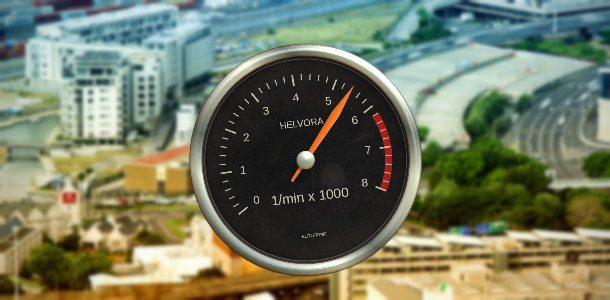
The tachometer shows 5400 rpm
